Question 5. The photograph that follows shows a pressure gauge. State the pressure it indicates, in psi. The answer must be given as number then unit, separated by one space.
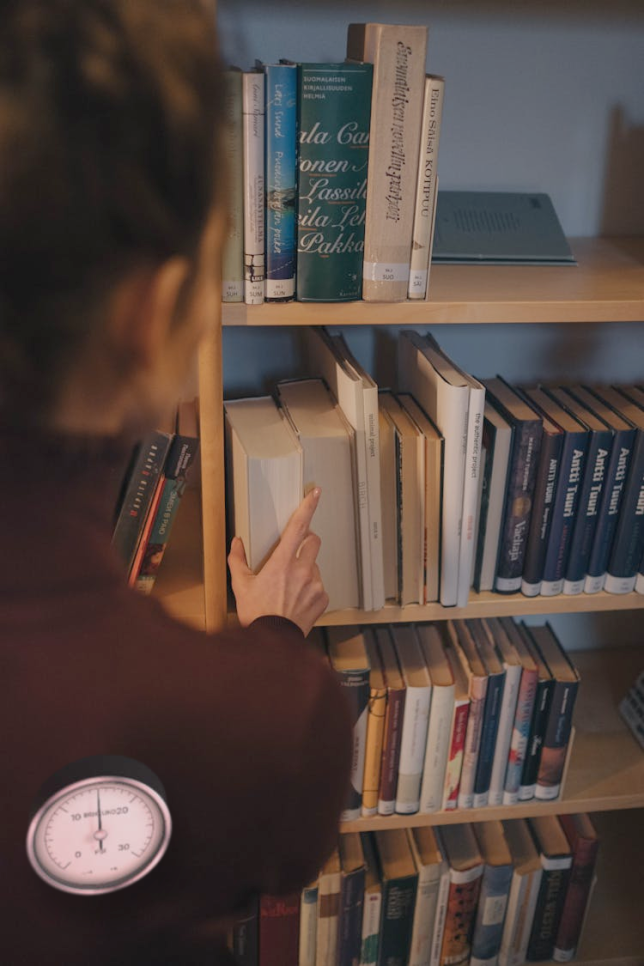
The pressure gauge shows 15 psi
